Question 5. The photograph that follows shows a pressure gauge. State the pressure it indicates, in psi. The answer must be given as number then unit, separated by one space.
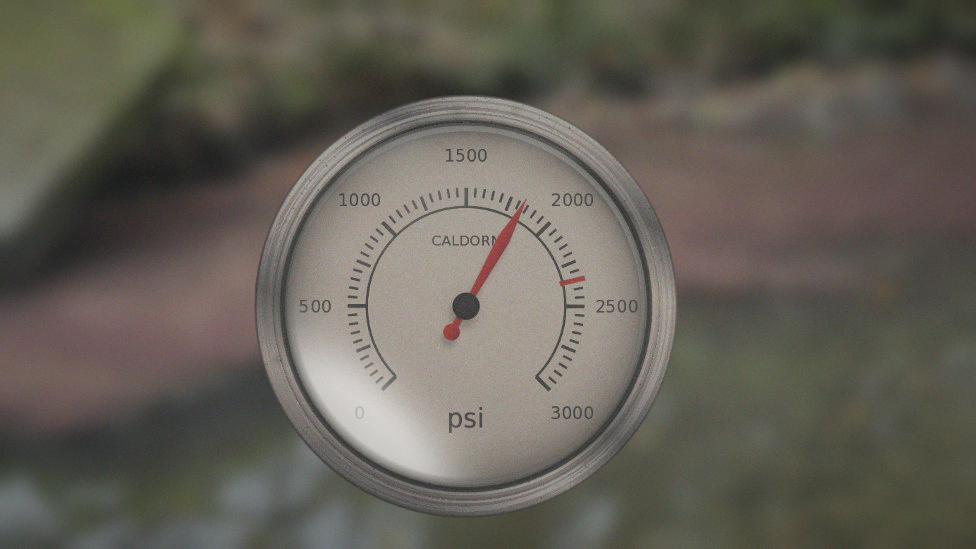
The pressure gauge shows 1825 psi
